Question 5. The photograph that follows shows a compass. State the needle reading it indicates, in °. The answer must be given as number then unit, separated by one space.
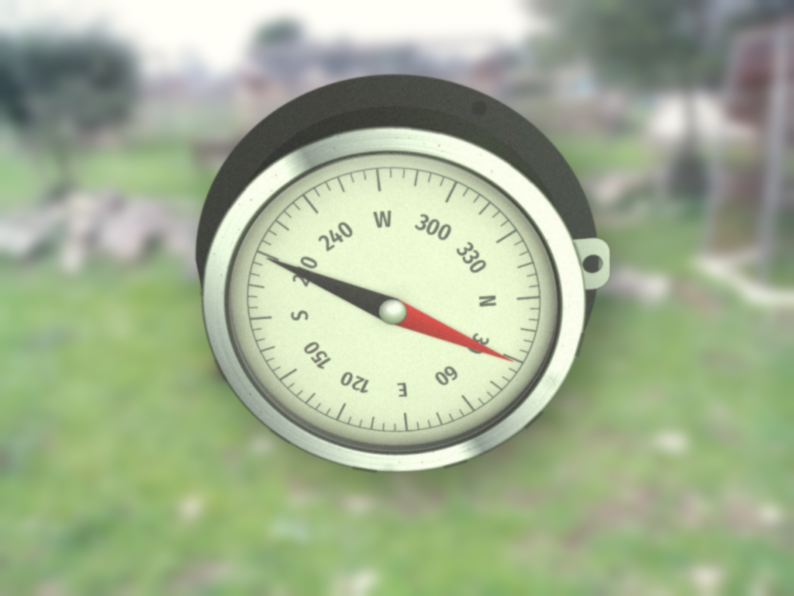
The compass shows 30 °
